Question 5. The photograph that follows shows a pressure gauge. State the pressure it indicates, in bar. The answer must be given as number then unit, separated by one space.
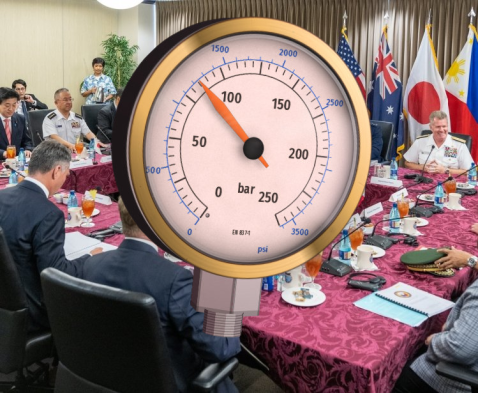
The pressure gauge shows 85 bar
